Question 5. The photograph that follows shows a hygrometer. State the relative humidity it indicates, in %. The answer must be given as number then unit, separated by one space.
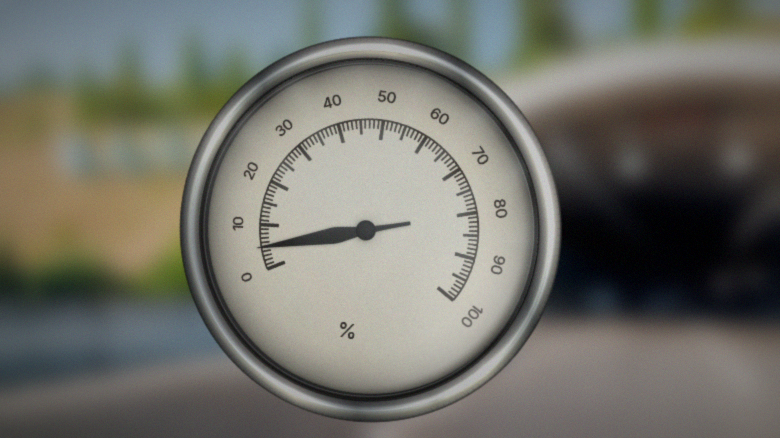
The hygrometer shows 5 %
